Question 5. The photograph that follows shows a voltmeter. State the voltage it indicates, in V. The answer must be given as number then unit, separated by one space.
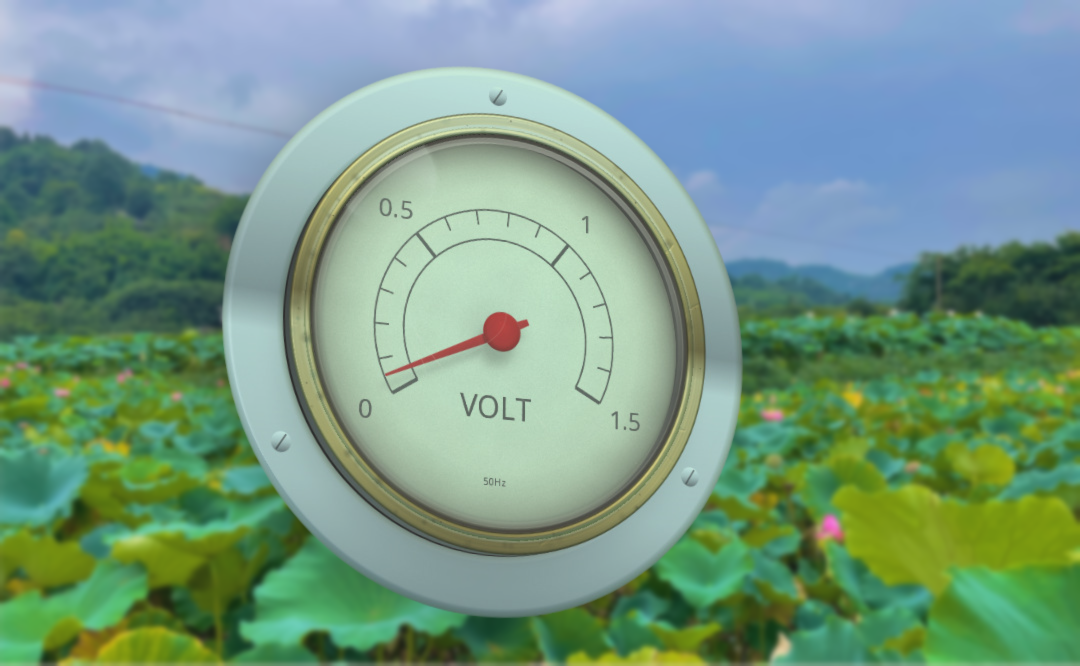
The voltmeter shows 0.05 V
